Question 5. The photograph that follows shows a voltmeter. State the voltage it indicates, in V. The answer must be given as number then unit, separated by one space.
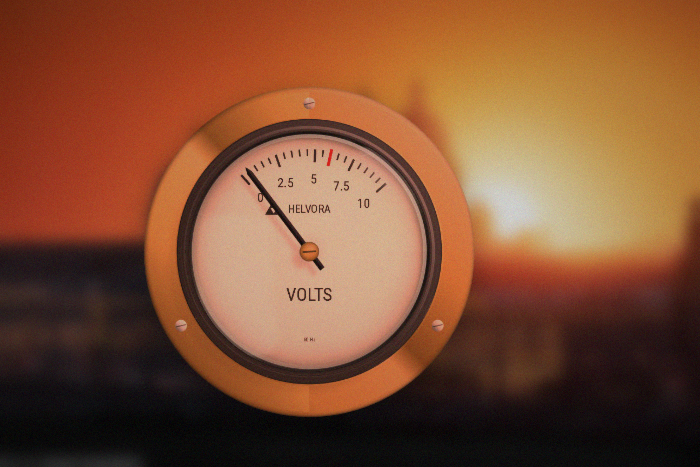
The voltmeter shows 0.5 V
